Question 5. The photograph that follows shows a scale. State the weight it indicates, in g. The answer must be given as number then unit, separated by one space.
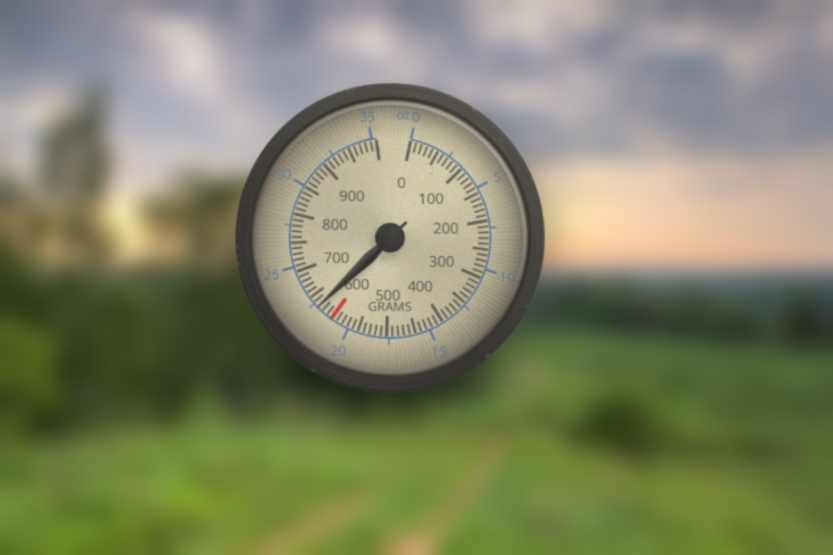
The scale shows 630 g
